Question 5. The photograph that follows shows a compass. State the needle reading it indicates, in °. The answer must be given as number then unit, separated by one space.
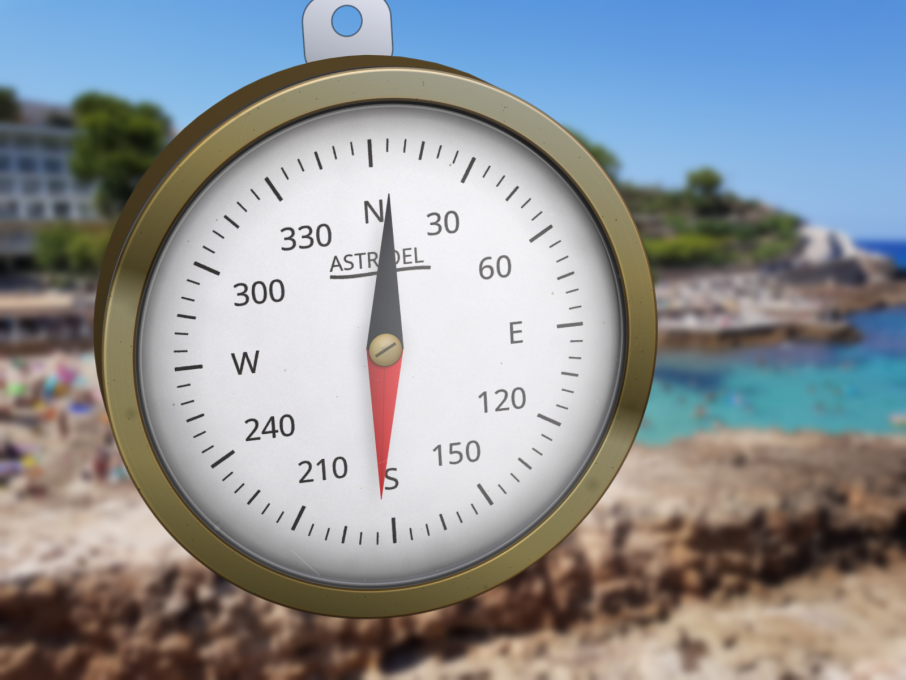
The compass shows 185 °
